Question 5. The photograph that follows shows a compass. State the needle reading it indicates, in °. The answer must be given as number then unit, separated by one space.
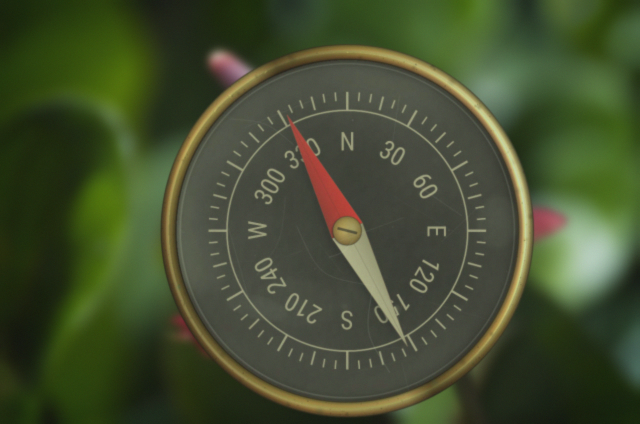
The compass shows 332.5 °
